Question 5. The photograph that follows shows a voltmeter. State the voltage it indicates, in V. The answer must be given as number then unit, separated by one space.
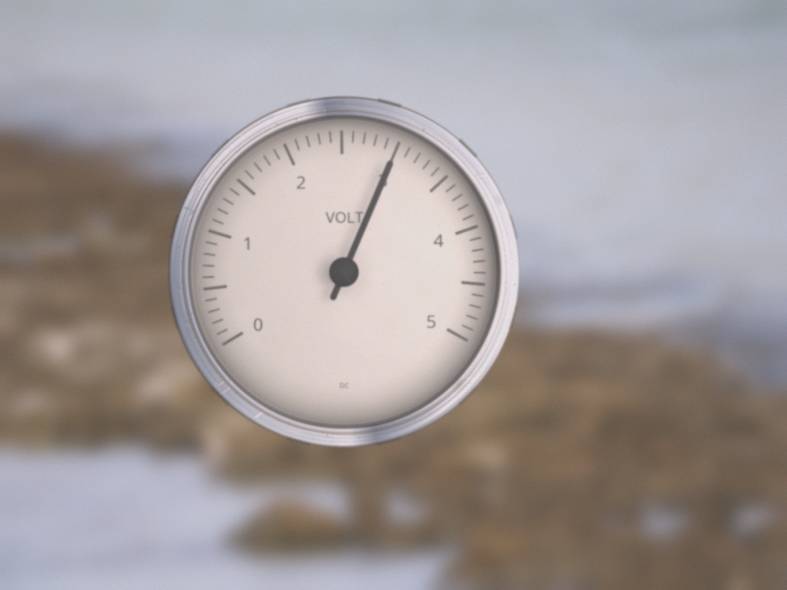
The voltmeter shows 3 V
